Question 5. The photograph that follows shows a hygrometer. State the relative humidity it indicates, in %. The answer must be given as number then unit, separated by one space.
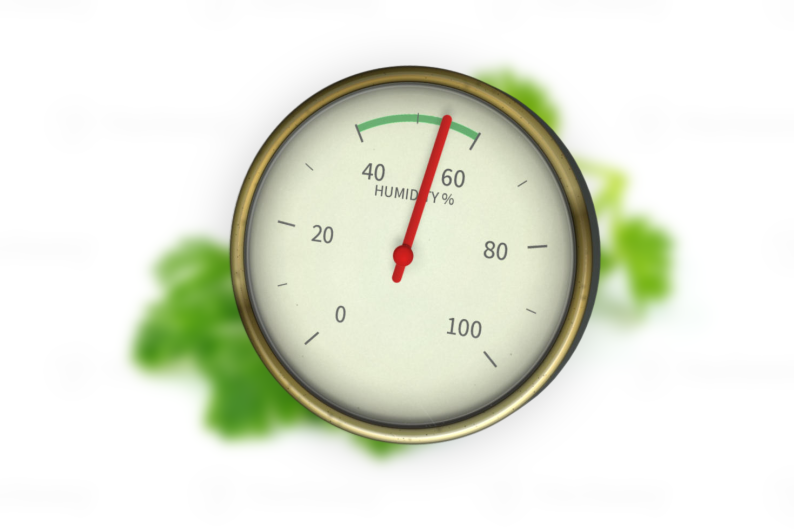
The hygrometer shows 55 %
